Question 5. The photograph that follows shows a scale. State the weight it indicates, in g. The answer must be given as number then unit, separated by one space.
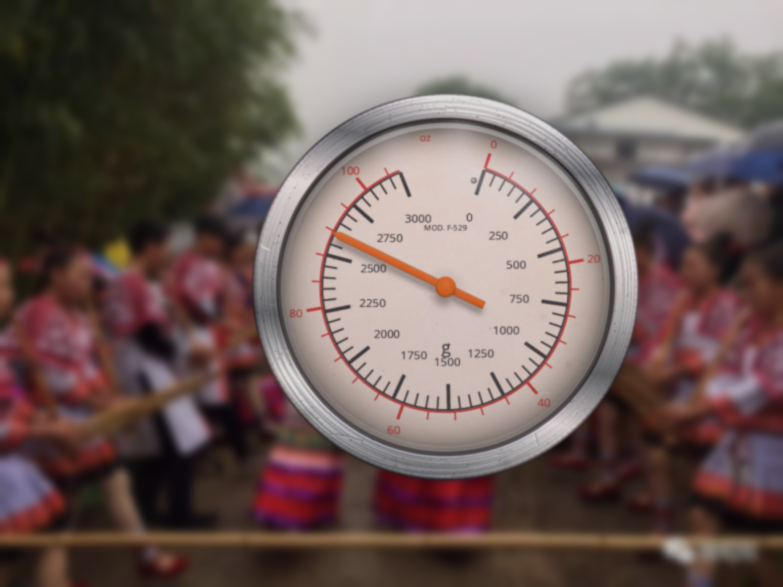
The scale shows 2600 g
